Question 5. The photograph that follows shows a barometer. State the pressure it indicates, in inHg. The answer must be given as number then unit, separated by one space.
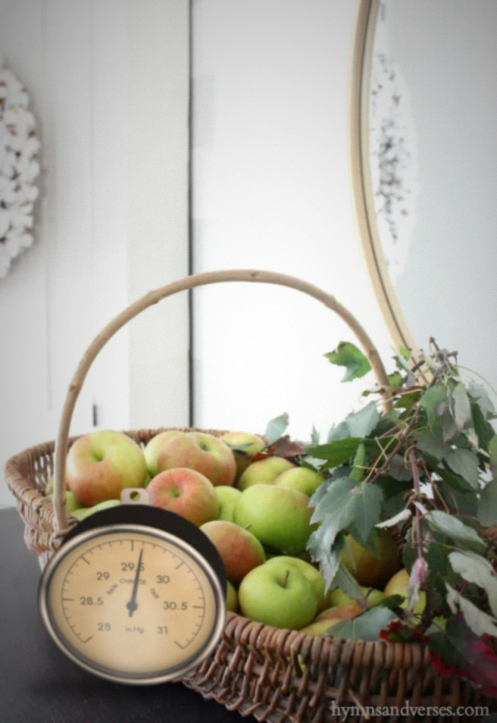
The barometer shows 29.6 inHg
